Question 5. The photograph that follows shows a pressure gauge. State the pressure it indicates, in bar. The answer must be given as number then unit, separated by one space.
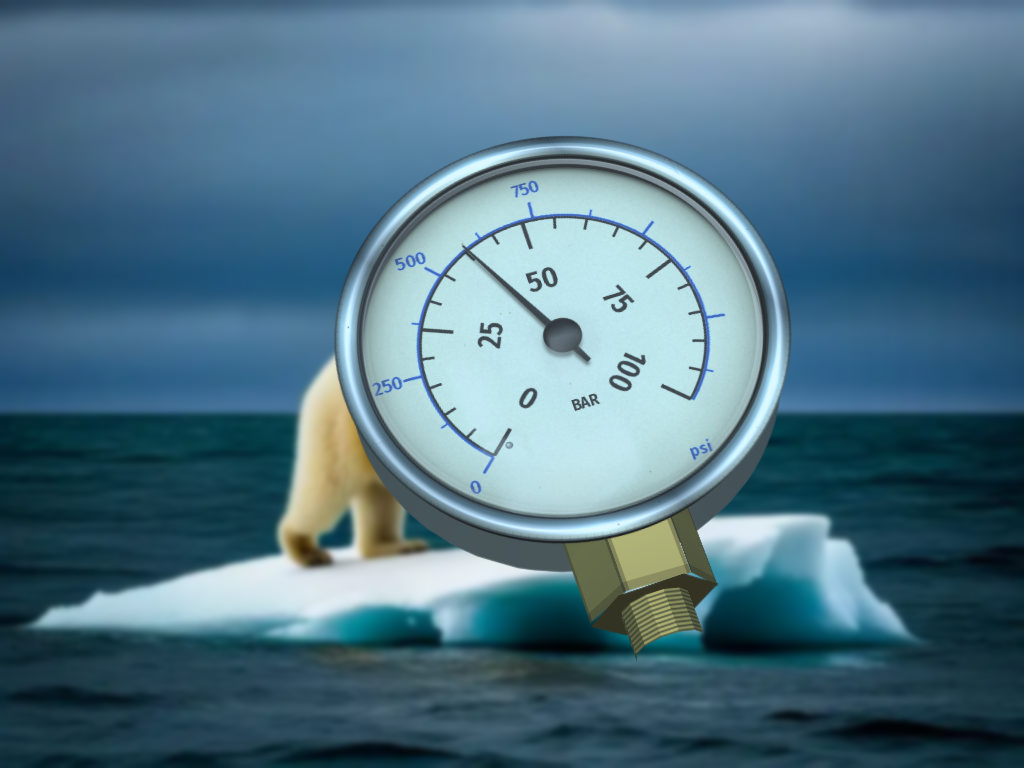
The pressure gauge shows 40 bar
